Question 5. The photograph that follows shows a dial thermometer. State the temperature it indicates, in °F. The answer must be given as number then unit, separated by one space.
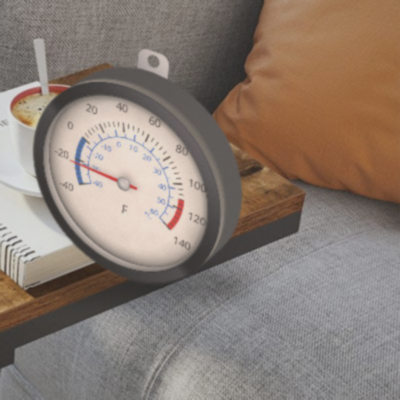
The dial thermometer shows -20 °F
